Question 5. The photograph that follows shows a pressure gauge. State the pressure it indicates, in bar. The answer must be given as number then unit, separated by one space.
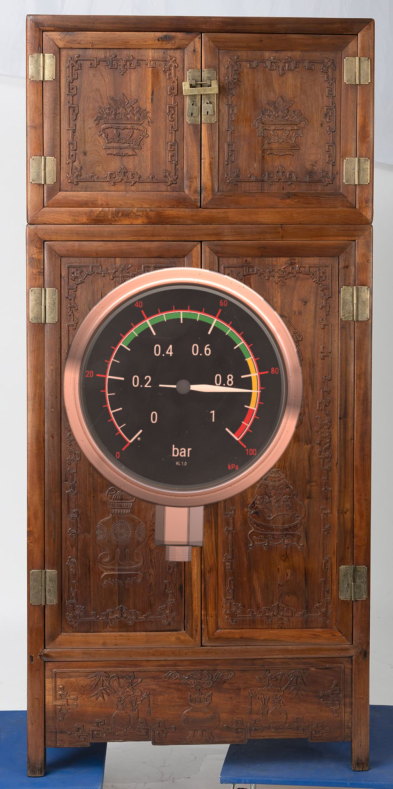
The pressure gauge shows 0.85 bar
